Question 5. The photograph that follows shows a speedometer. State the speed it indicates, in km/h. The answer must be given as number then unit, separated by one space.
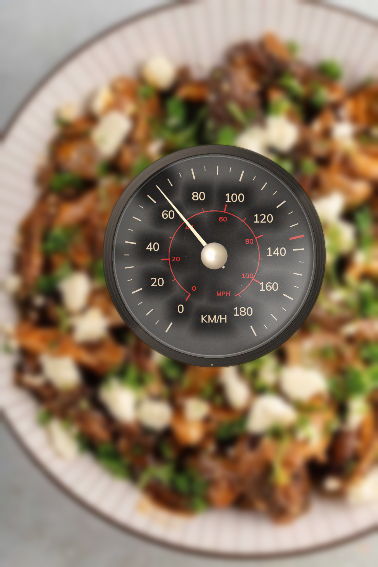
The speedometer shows 65 km/h
